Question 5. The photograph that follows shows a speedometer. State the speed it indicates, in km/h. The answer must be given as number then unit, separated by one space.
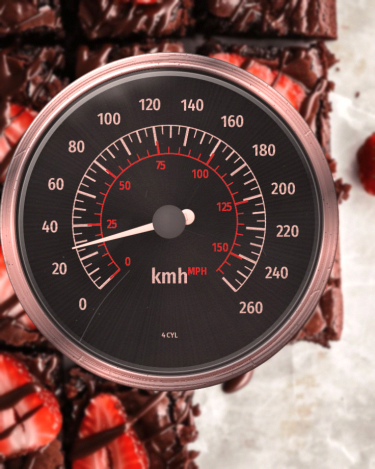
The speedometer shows 27.5 km/h
